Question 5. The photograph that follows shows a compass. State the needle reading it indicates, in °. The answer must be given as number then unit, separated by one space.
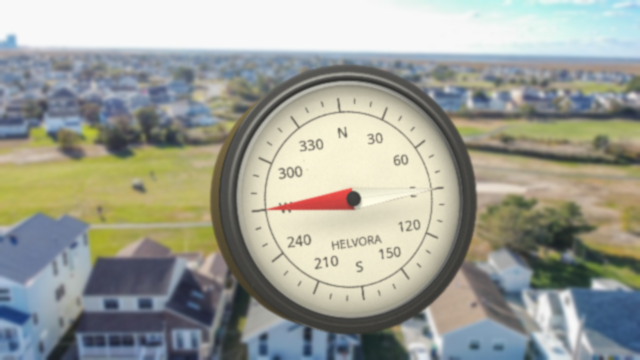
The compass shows 270 °
